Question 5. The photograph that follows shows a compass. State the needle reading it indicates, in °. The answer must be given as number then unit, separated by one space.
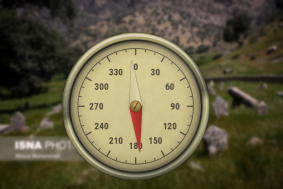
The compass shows 175 °
